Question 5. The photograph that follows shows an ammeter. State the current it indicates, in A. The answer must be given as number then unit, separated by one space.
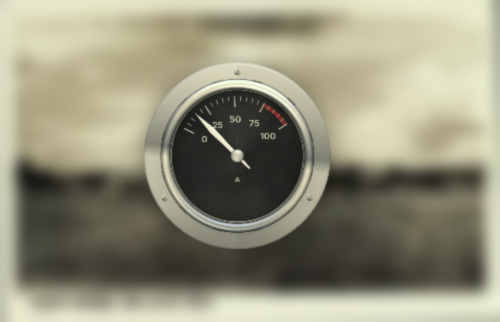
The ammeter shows 15 A
